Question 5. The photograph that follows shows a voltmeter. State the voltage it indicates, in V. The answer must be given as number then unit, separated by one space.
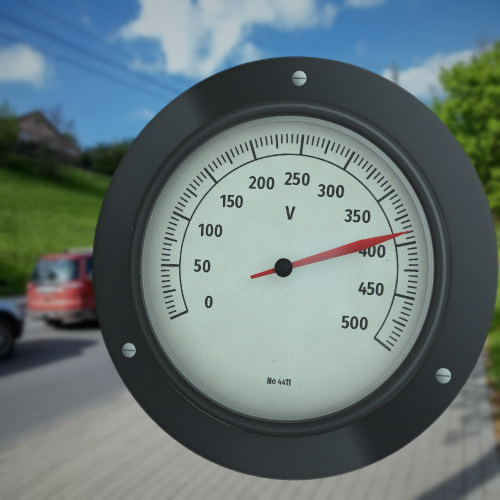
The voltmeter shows 390 V
